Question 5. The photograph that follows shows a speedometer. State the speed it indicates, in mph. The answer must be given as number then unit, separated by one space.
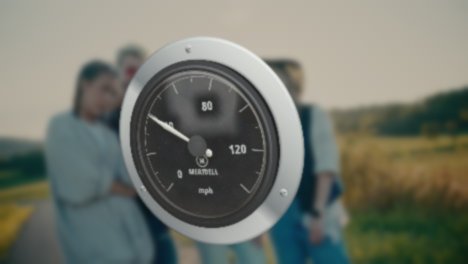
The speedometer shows 40 mph
